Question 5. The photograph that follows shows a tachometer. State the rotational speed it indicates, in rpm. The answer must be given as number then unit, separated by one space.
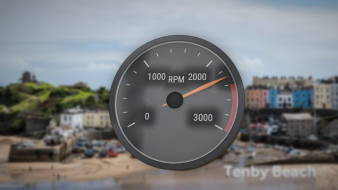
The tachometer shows 2300 rpm
